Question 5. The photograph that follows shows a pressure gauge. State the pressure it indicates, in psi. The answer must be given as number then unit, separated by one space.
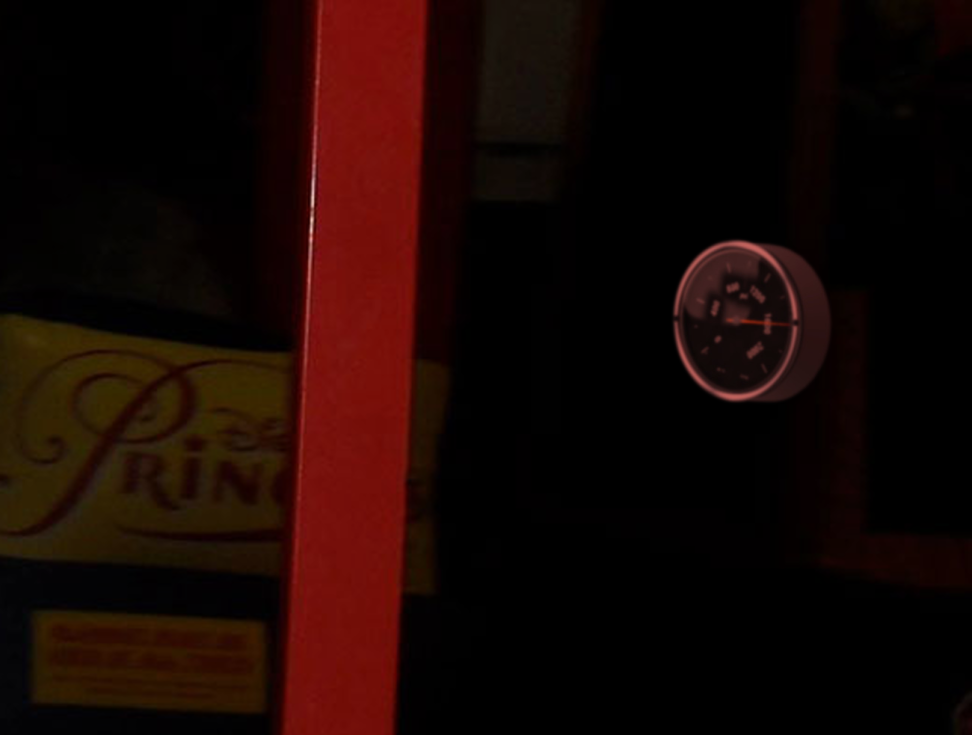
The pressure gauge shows 1600 psi
